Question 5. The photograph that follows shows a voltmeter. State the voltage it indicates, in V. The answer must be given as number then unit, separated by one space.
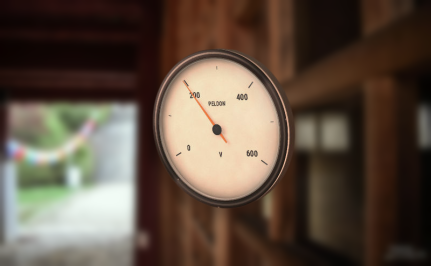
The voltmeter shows 200 V
